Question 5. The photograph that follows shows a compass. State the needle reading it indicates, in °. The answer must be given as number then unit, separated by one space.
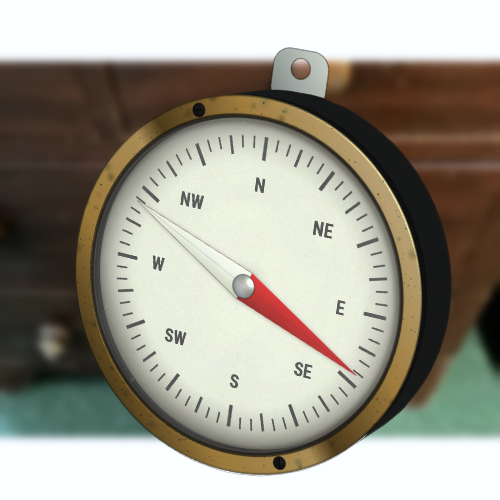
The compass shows 115 °
